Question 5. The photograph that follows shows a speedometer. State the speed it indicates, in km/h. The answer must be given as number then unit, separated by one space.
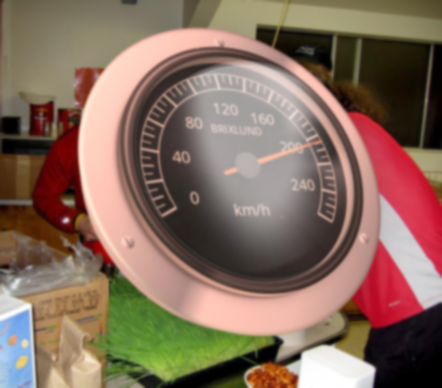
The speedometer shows 205 km/h
